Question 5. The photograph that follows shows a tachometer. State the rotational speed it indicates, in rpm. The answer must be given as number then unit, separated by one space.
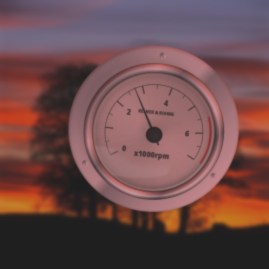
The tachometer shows 2750 rpm
